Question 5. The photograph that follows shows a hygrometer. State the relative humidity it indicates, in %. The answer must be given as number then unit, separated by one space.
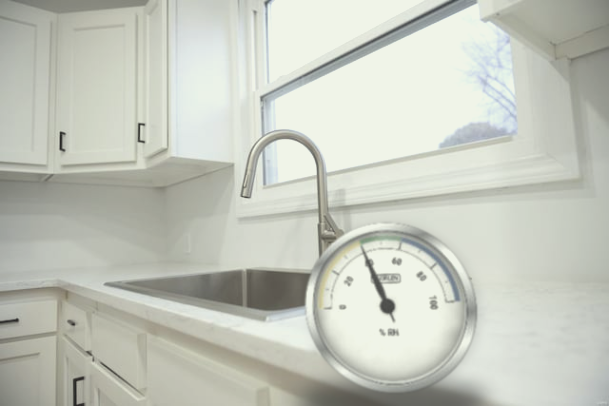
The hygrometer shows 40 %
